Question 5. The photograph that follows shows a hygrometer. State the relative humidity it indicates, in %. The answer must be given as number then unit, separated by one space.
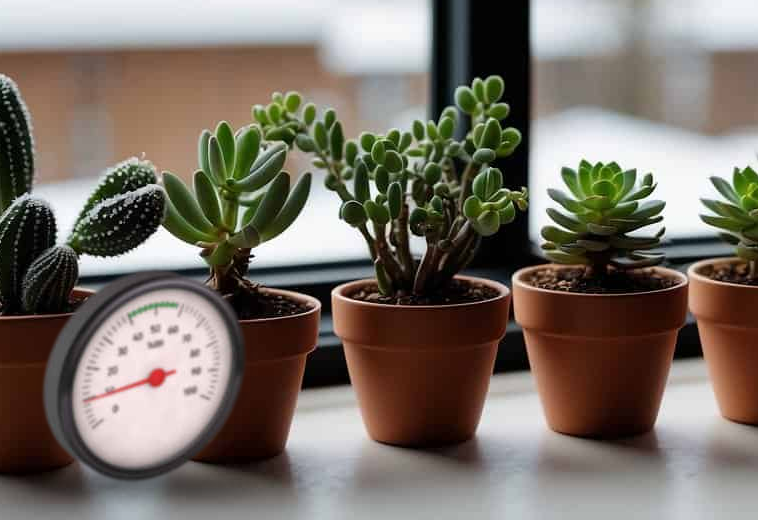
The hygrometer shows 10 %
